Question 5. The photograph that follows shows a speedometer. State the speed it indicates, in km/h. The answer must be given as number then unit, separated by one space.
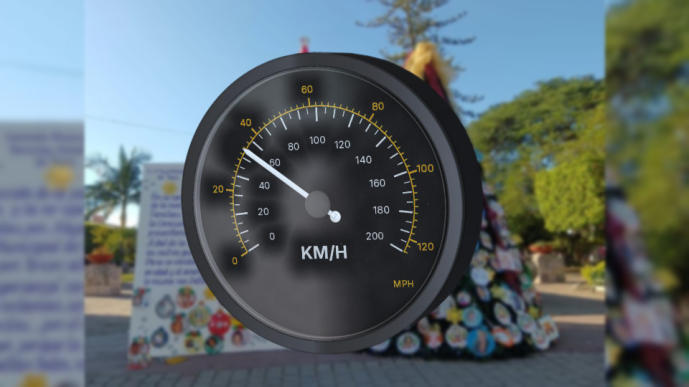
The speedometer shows 55 km/h
